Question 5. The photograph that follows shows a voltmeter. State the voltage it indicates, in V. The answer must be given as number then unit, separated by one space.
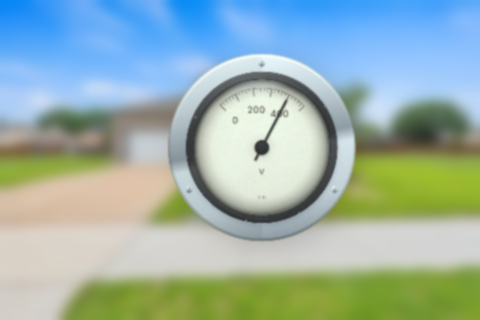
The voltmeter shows 400 V
